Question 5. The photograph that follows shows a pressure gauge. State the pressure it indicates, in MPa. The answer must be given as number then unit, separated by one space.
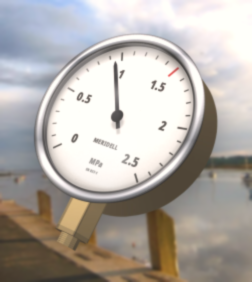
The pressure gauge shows 0.95 MPa
